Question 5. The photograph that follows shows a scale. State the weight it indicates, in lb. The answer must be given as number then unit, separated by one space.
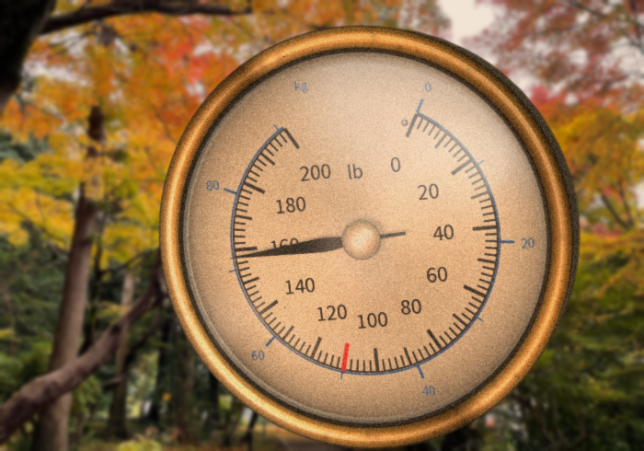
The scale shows 158 lb
